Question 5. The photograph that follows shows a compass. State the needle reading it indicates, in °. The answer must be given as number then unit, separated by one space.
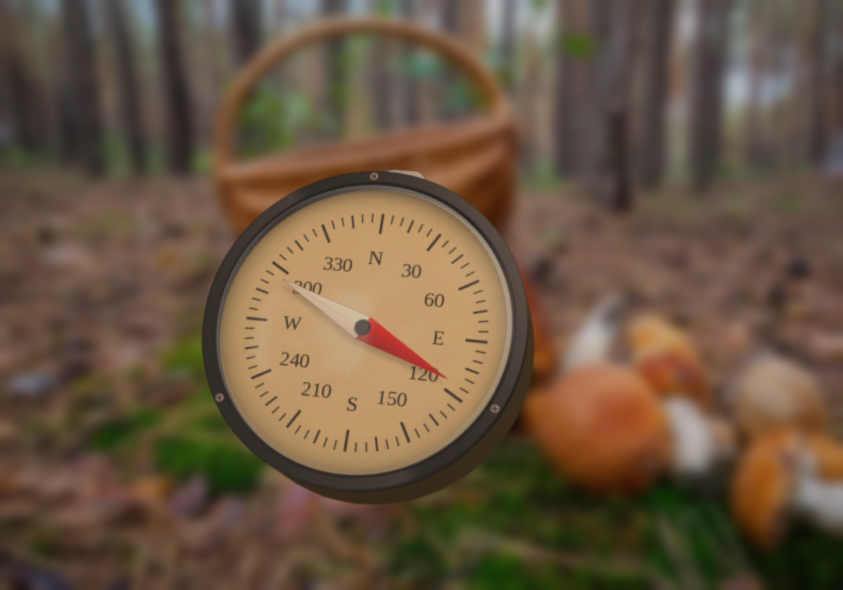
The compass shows 115 °
